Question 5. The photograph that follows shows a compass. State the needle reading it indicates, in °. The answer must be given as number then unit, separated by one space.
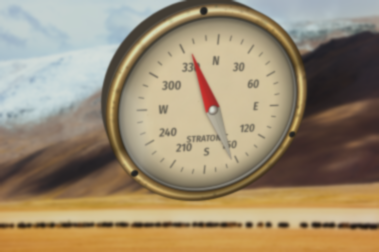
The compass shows 335 °
